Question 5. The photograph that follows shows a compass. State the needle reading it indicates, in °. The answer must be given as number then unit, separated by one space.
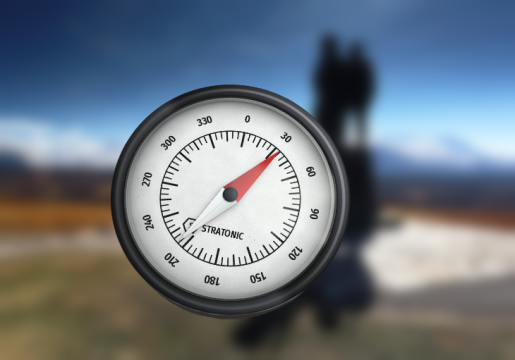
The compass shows 35 °
